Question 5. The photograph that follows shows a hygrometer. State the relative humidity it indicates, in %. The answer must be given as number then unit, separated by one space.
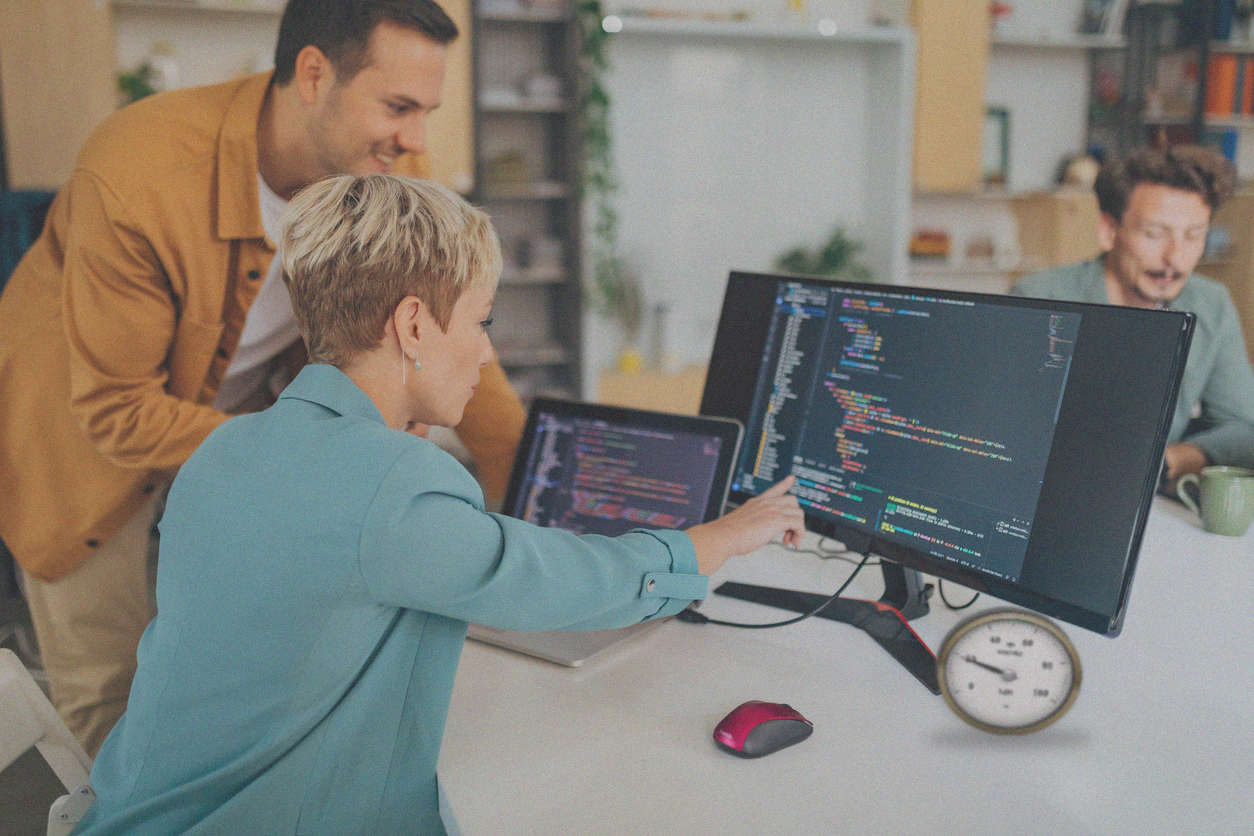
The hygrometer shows 20 %
